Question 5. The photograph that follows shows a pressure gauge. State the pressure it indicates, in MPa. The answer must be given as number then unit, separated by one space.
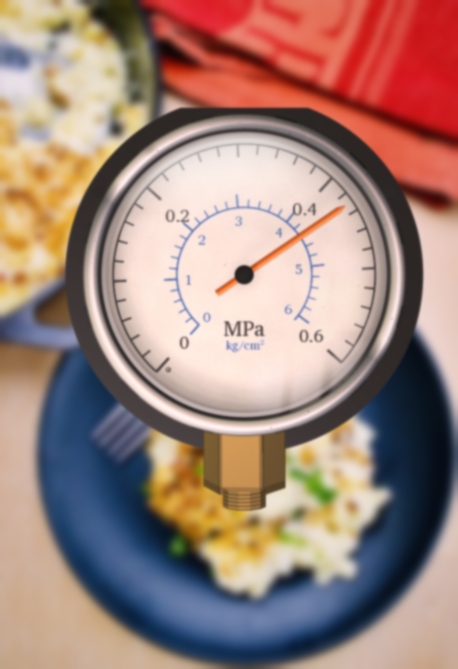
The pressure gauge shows 0.43 MPa
